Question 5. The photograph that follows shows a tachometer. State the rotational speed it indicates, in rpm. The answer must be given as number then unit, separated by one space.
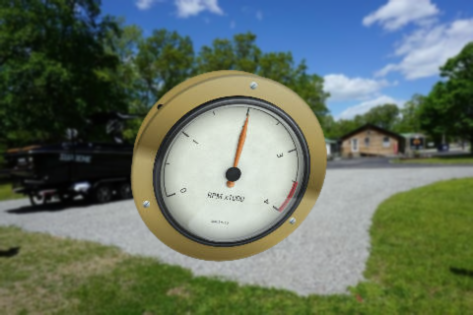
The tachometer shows 2000 rpm
